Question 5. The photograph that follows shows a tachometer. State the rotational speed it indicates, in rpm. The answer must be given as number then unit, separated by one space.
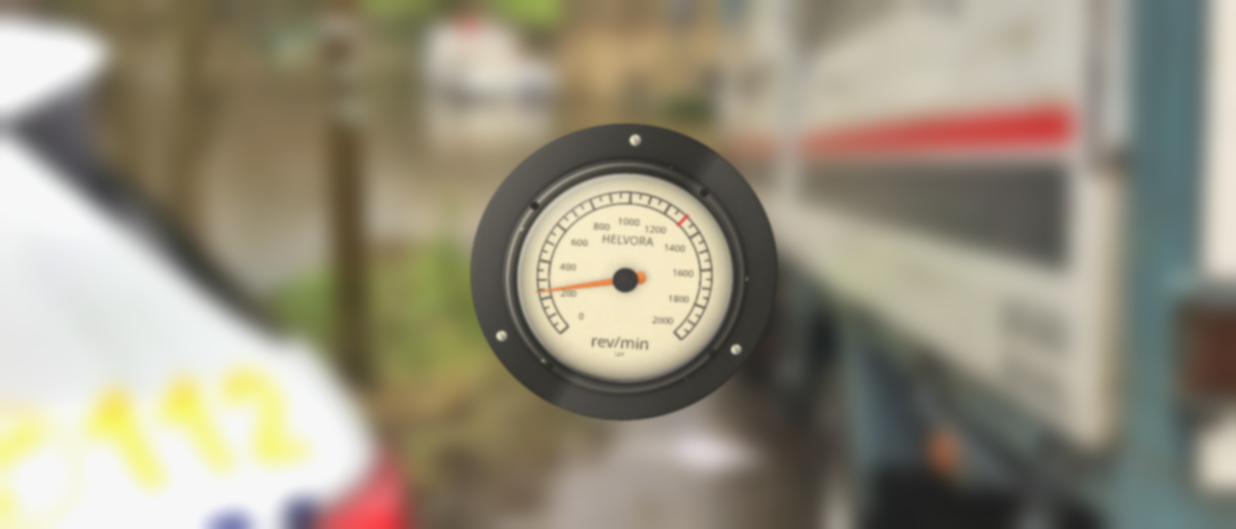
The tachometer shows 250 rpm
